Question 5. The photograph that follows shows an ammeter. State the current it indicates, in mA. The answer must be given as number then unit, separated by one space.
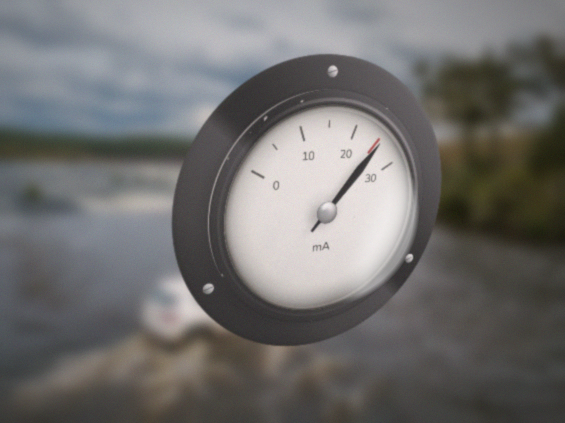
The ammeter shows 25 mA
